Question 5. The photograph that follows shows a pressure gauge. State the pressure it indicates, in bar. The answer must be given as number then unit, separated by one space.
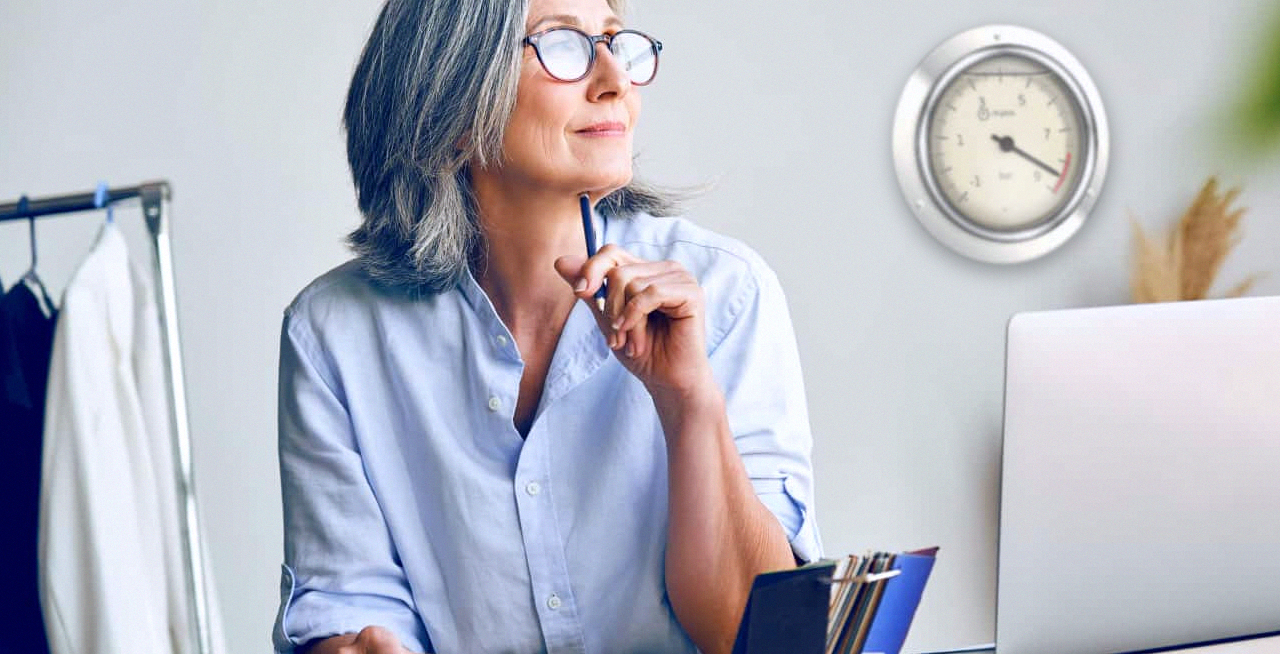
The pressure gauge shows 8.5 bar
